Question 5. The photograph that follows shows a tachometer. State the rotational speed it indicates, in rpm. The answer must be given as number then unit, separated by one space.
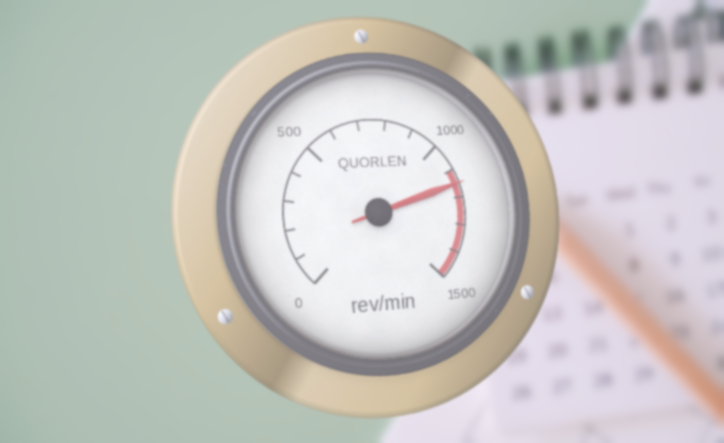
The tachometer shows 1150 rpm
